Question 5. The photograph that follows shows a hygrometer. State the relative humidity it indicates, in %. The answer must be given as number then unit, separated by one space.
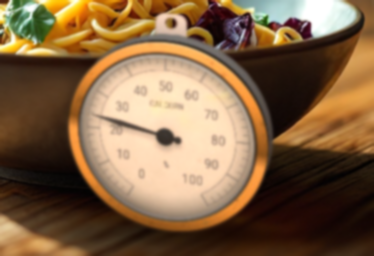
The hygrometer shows 24 %
